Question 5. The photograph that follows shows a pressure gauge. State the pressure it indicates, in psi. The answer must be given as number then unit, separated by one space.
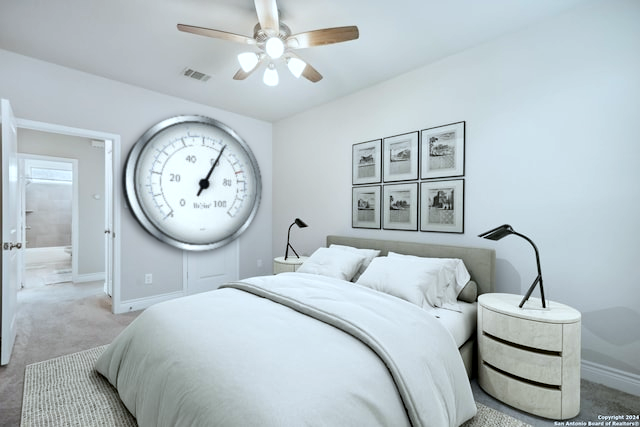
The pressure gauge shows 60 psi
